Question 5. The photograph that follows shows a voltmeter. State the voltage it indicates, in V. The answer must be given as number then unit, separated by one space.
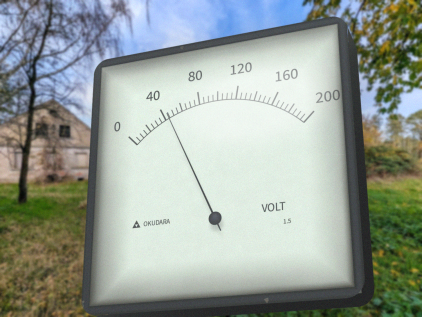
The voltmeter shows 45 V
